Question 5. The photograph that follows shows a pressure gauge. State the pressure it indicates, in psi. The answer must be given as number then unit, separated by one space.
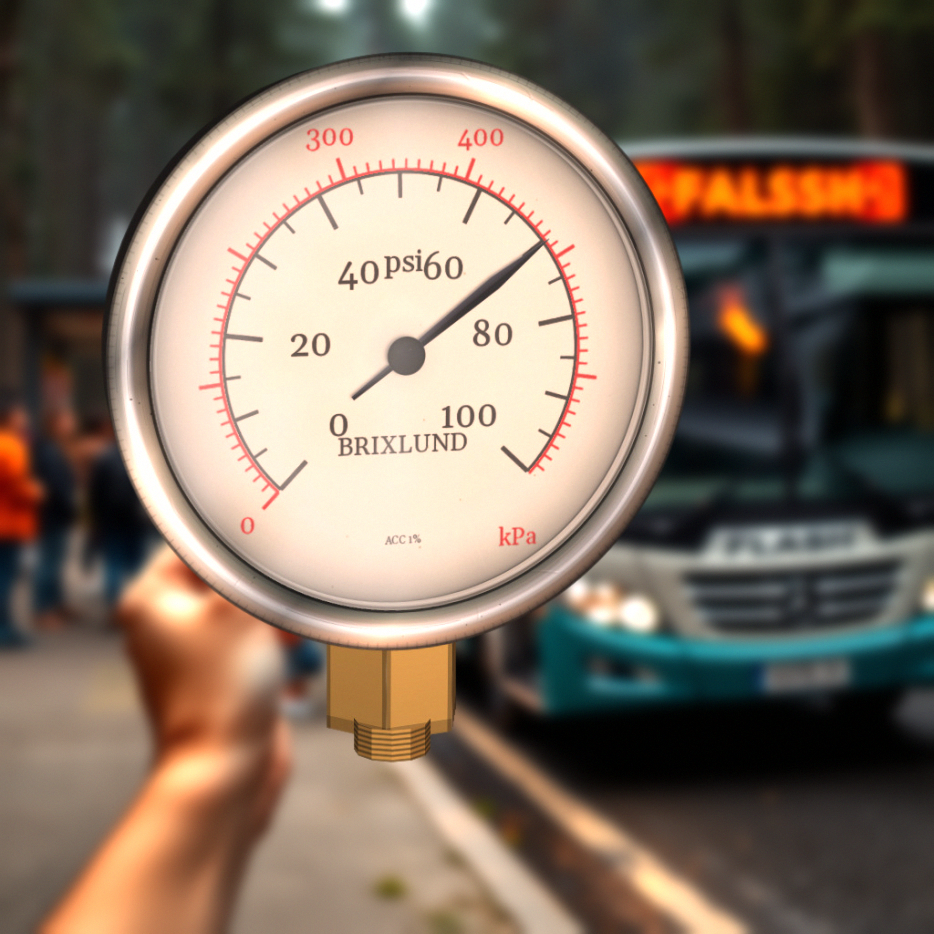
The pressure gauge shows 70 psi
